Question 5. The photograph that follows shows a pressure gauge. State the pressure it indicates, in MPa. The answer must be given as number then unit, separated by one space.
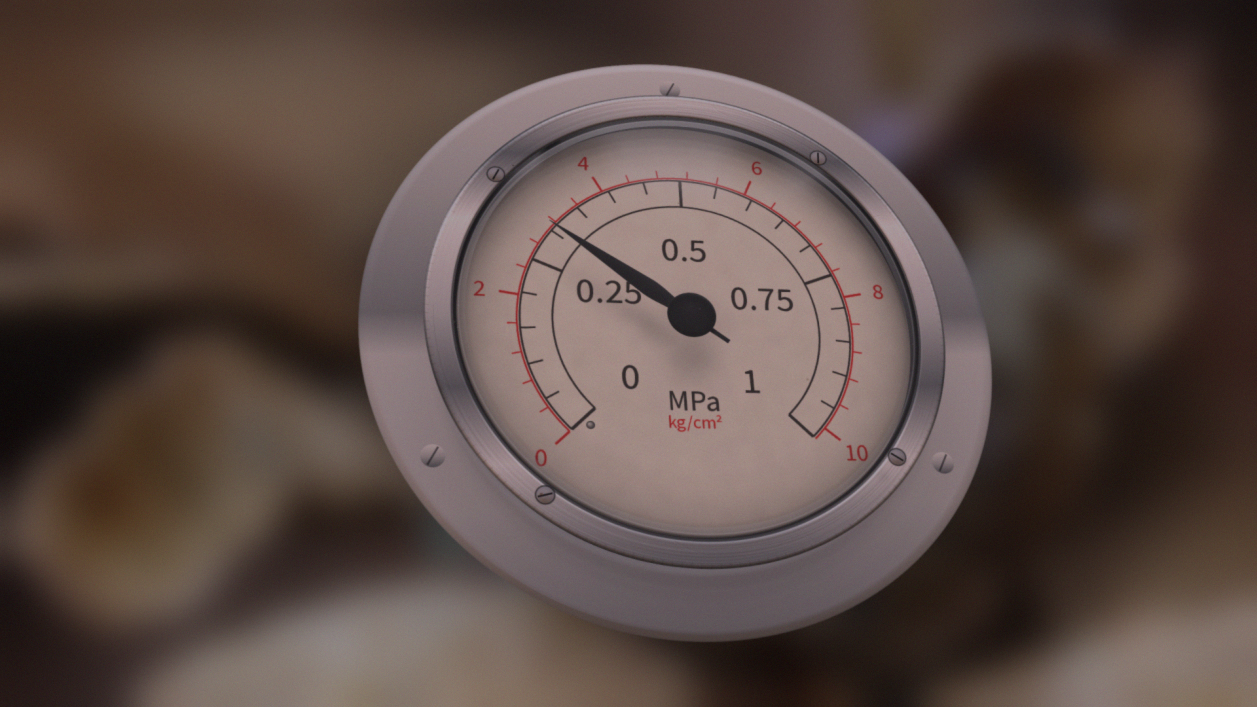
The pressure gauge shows 0.3 MPa
